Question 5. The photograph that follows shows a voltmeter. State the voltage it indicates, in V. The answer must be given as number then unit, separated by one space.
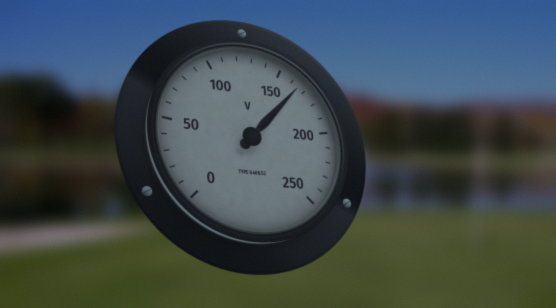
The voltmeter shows 165 V
